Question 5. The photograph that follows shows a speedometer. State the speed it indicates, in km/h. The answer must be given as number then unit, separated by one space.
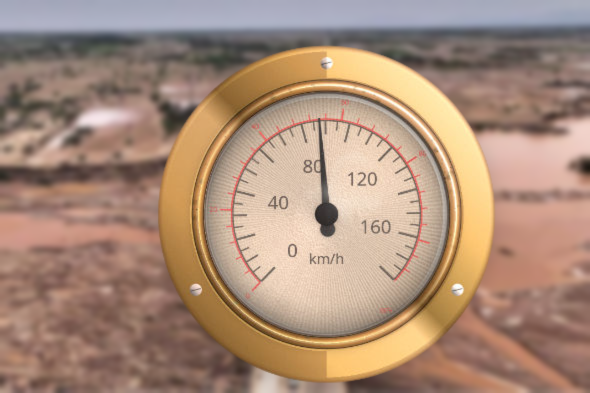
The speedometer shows 87.5 km/h
